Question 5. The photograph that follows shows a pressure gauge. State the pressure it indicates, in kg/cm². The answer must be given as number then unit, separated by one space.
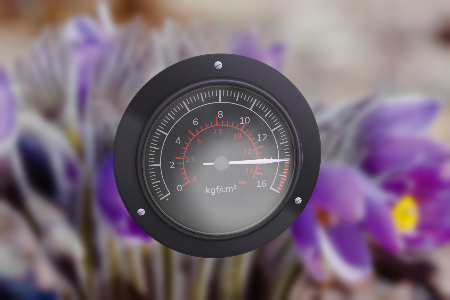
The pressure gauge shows 14 kg/cm²
